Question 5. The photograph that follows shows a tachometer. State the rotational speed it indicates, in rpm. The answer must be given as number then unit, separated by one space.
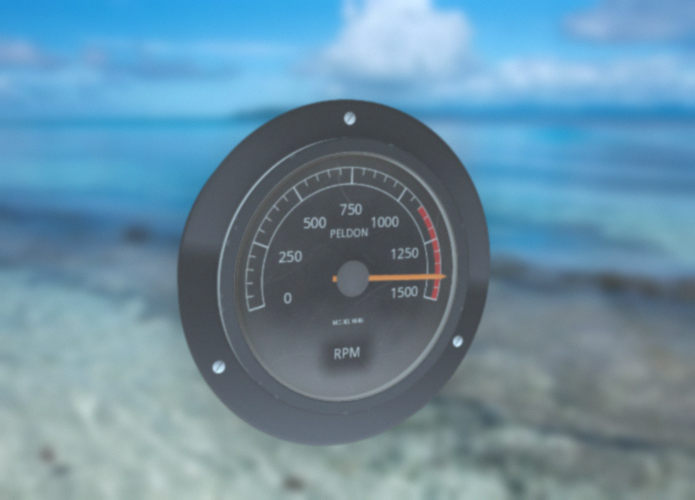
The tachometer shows 1400 rpm
